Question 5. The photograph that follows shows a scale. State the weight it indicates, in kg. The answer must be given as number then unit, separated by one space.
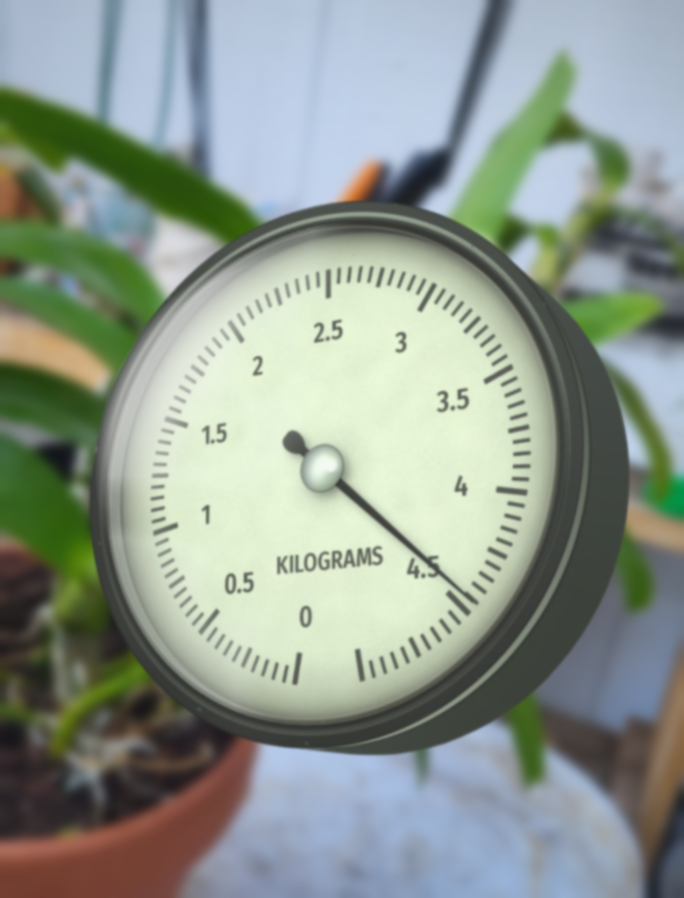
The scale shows 4.45 kg
